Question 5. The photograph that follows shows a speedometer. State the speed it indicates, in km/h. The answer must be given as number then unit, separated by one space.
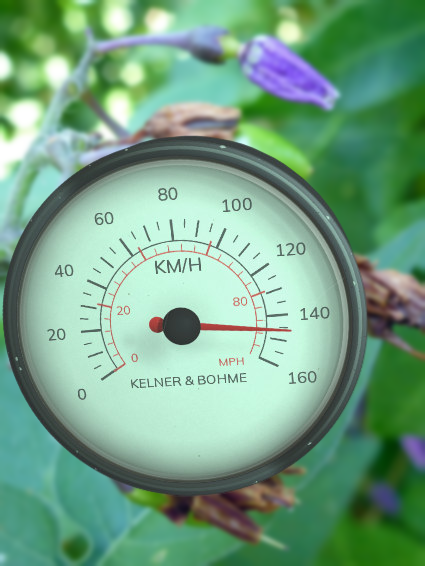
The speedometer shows 145 km/h
